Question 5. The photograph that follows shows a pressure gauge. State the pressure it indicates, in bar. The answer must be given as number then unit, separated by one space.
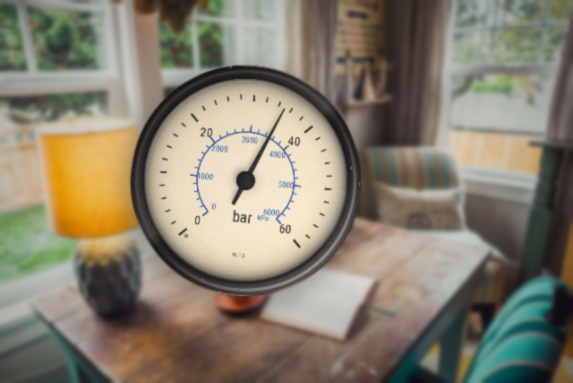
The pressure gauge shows 35 bar
